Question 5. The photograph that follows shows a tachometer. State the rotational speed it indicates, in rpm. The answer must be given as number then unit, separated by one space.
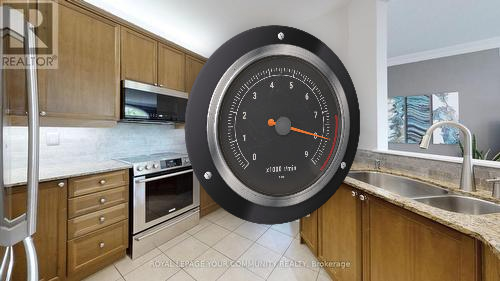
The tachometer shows 8000 rpm
